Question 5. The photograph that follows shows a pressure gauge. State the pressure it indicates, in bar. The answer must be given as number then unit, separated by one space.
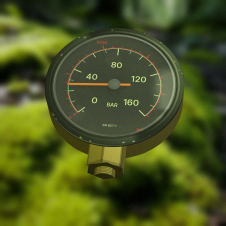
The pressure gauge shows 25 bar
